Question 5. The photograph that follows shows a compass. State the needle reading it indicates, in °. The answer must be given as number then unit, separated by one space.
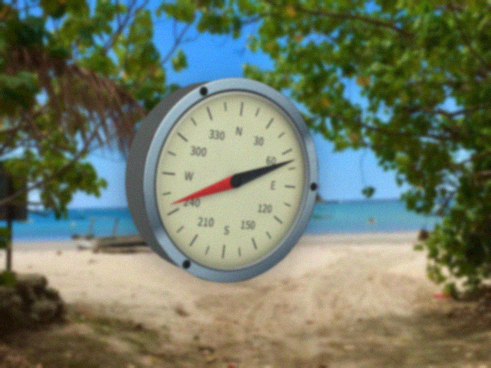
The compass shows 247.5 °
